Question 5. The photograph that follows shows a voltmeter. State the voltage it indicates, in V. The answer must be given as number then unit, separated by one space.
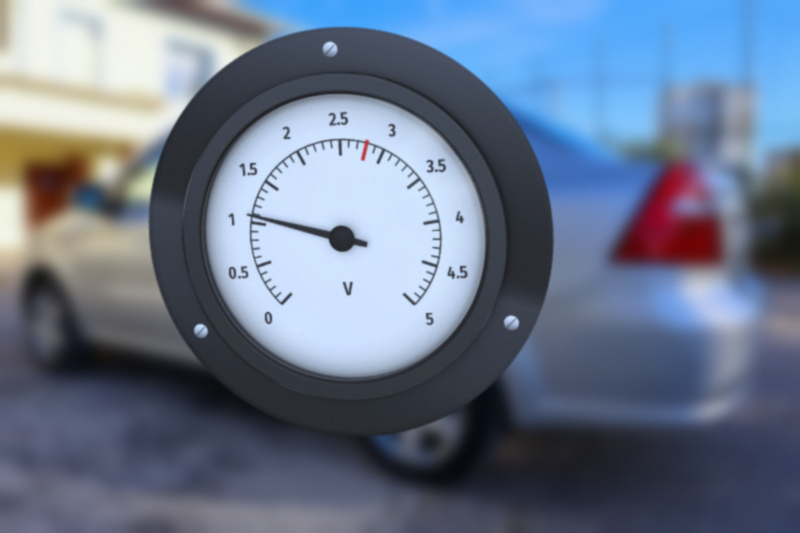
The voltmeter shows 1.1 V
